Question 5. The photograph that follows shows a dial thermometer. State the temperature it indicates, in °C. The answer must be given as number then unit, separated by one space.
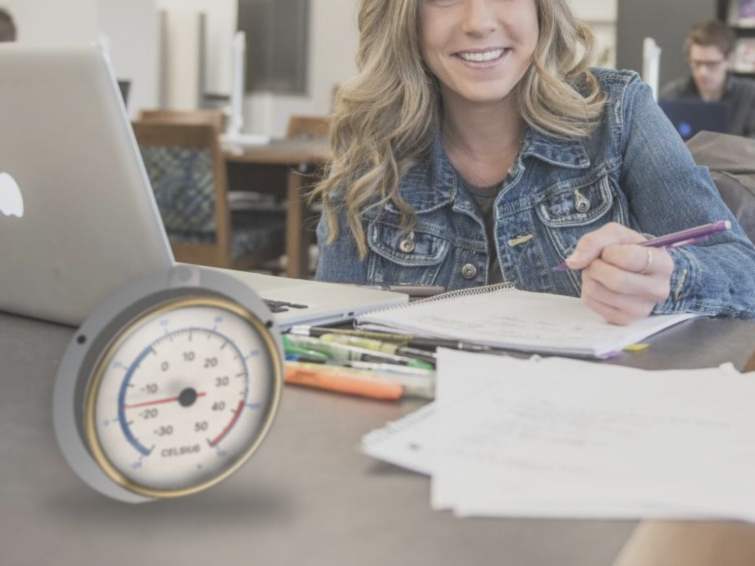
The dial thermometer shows -15 °C
